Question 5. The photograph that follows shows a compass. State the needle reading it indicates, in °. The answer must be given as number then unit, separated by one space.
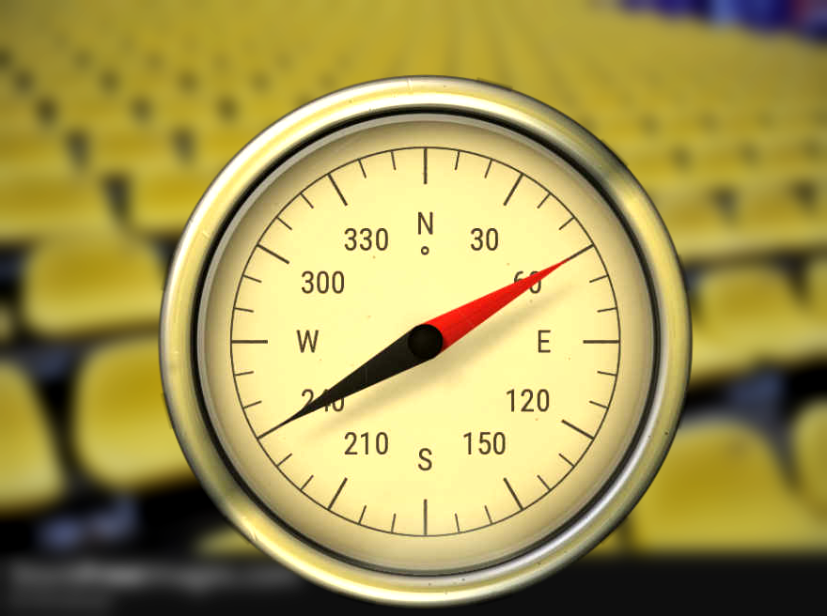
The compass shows 60 °
